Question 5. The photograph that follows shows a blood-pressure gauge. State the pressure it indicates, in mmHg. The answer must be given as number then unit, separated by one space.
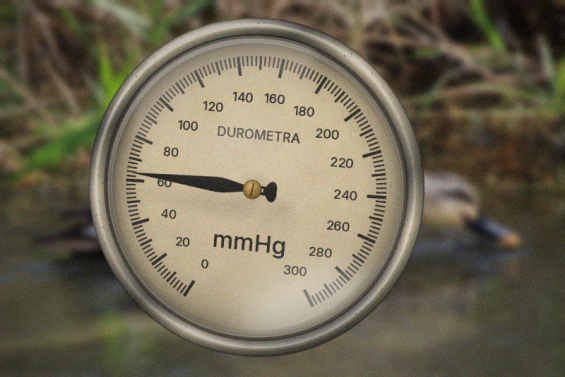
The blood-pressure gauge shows 64 mmHg
